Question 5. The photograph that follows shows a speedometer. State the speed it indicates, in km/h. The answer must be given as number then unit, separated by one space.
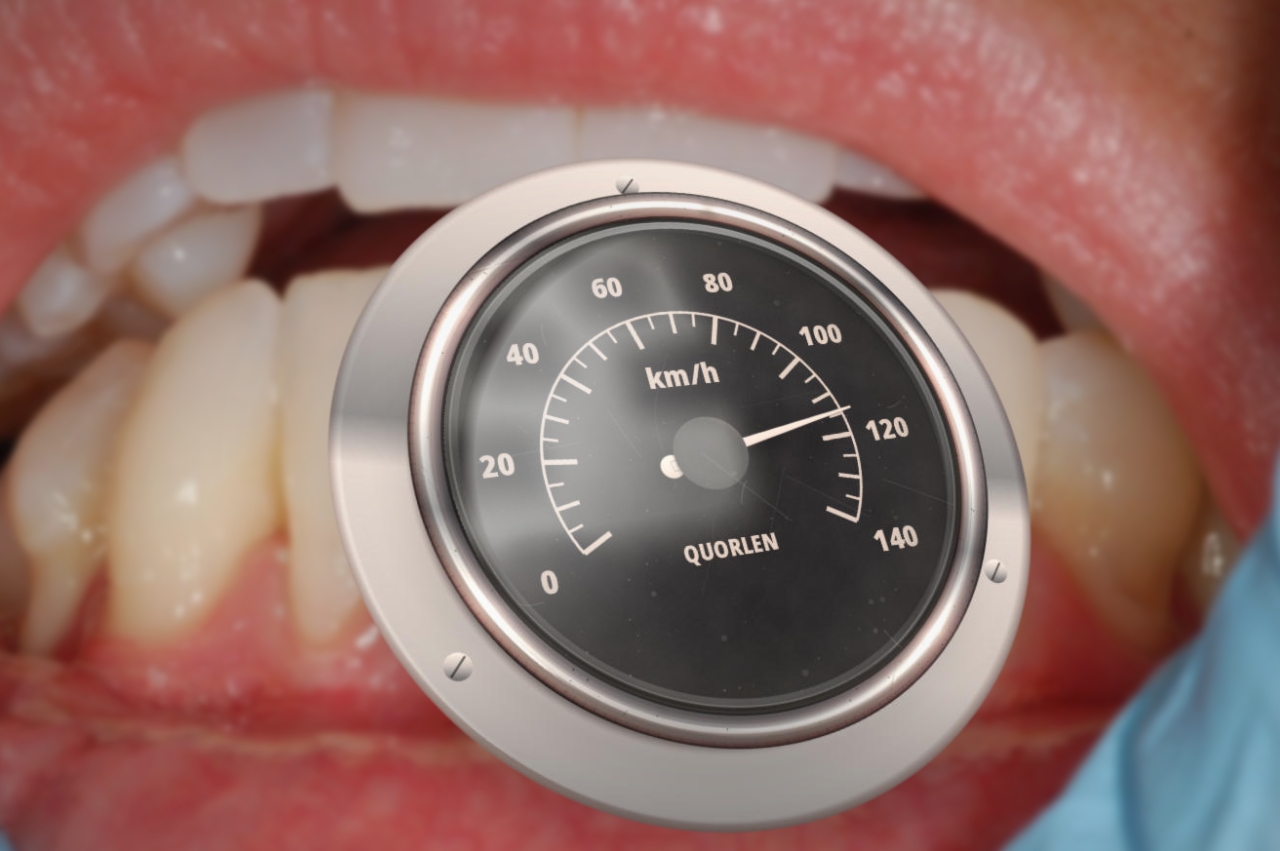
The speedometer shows 115 km/h
